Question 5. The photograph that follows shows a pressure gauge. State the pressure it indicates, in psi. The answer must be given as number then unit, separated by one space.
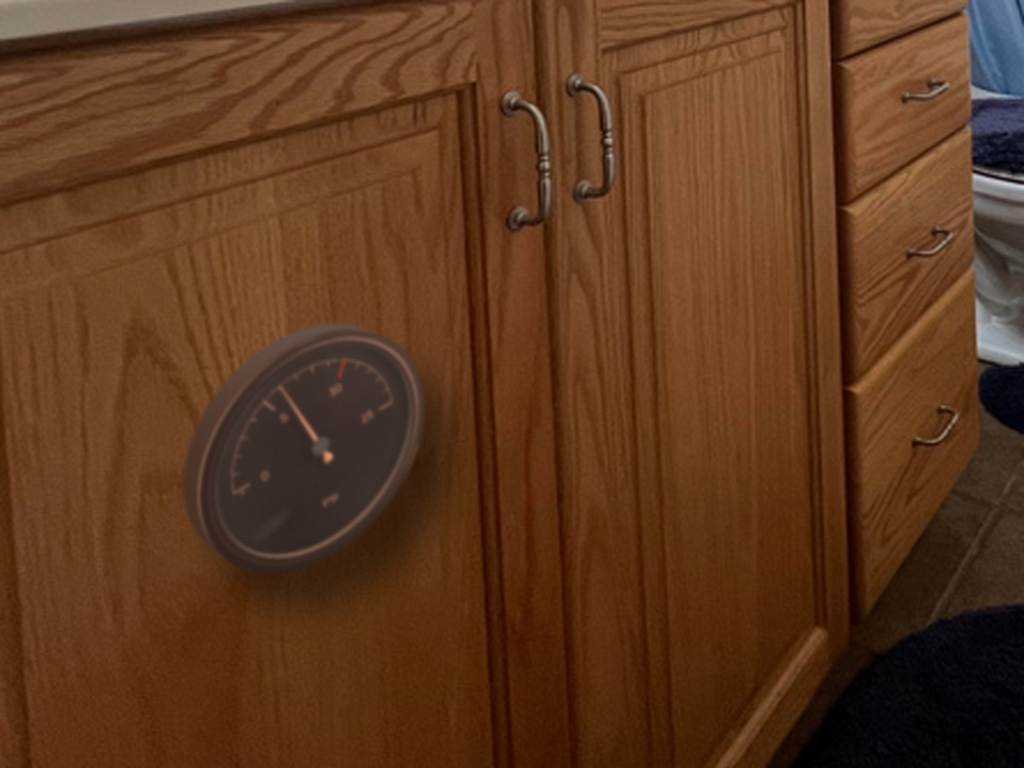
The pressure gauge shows 6 psi
